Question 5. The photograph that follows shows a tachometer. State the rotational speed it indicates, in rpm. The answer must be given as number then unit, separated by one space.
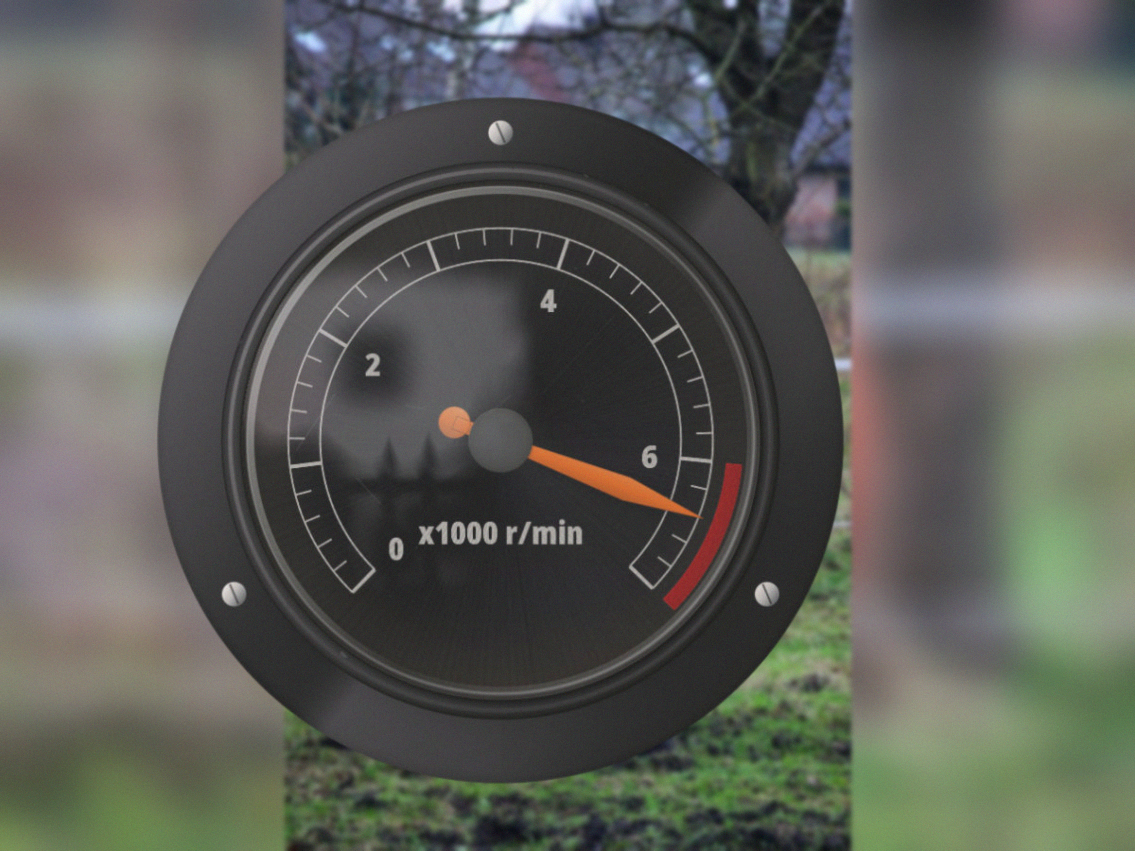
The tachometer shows 6400 rpm
